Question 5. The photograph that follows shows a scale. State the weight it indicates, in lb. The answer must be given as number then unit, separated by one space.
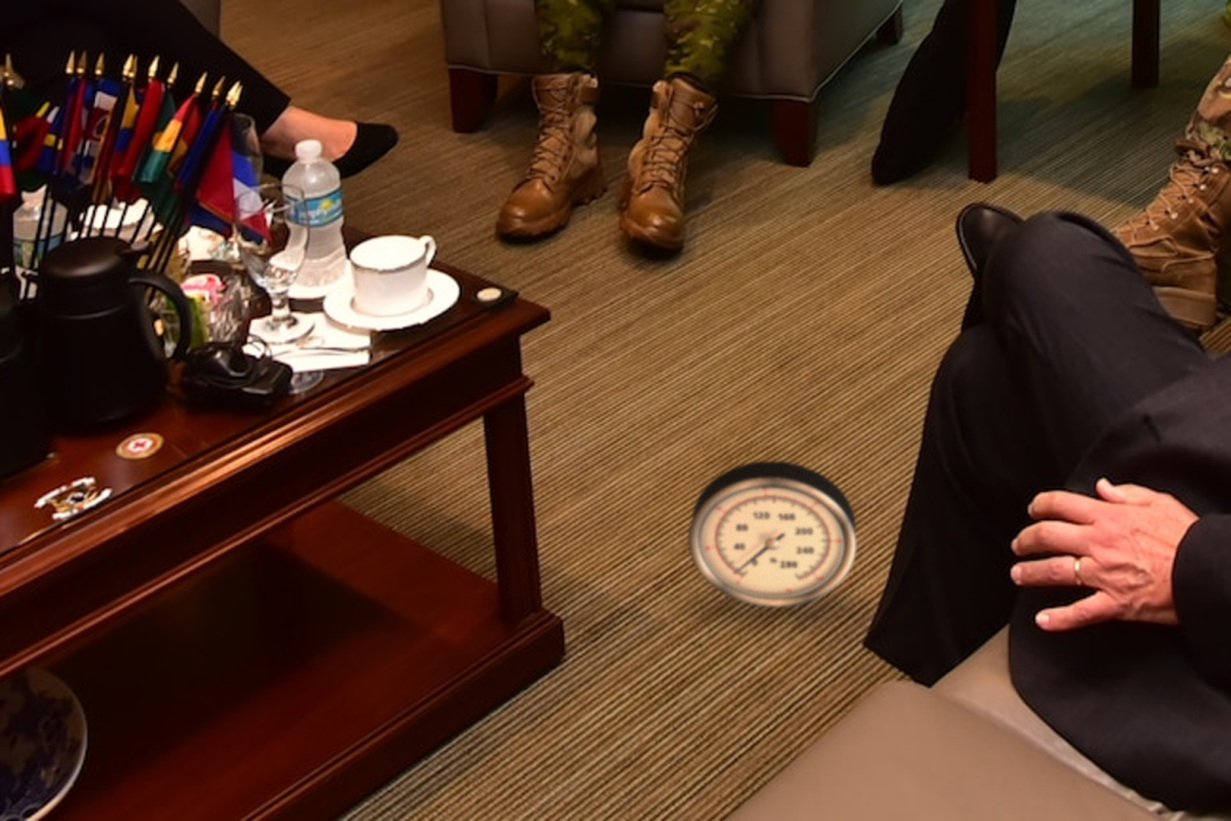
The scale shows 10 lb
